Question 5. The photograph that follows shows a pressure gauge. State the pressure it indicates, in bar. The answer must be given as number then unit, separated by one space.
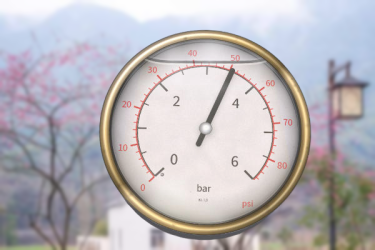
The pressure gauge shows 3.5 bar
